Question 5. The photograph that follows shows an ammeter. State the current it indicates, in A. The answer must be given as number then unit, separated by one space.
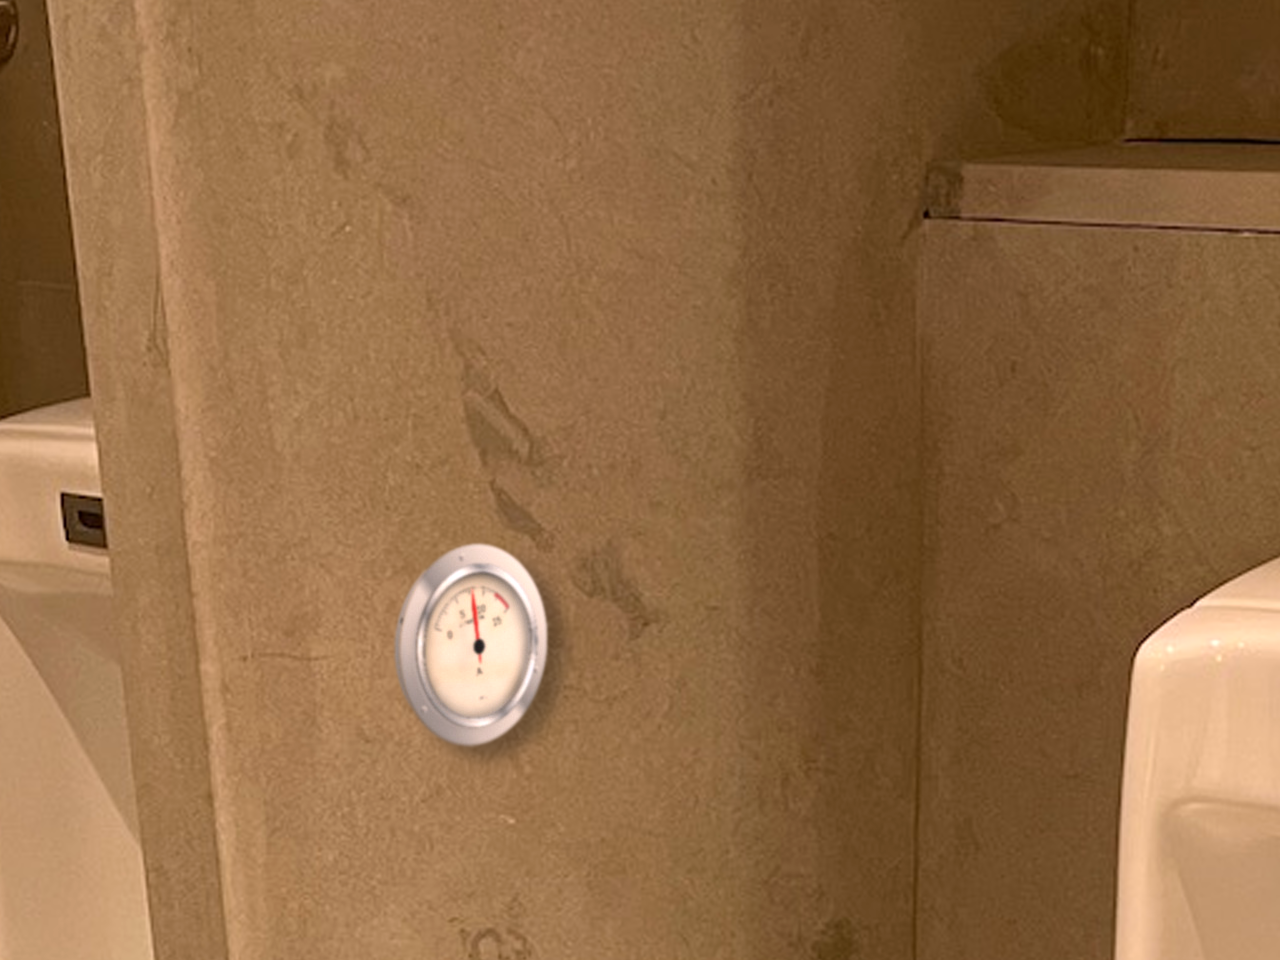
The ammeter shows 7.5 A
